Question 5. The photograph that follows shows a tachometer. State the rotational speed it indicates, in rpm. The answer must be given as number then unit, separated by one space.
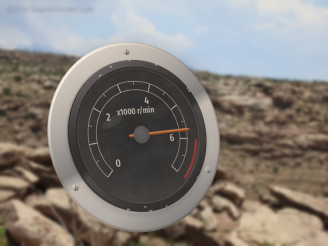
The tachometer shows 5750 rpm
